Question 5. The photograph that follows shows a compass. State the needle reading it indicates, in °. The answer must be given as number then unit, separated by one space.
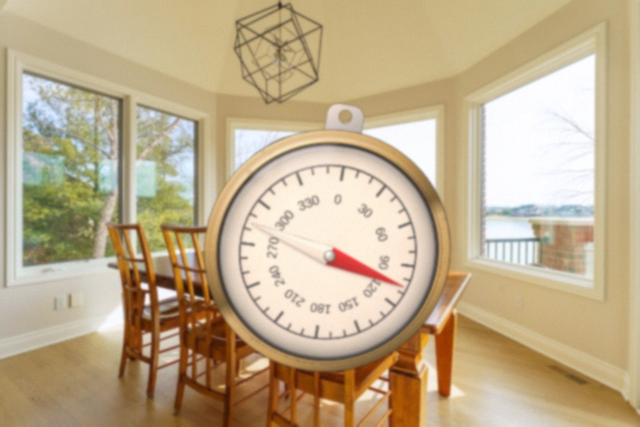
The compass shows 105 °
